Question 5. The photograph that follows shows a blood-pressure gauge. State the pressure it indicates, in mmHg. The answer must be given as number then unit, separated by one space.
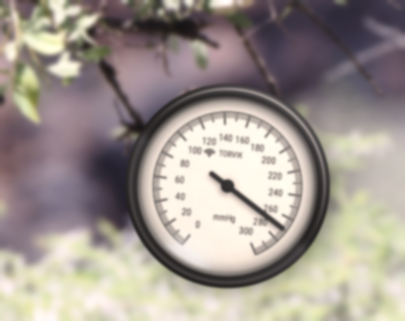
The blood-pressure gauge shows 270 mmHg
